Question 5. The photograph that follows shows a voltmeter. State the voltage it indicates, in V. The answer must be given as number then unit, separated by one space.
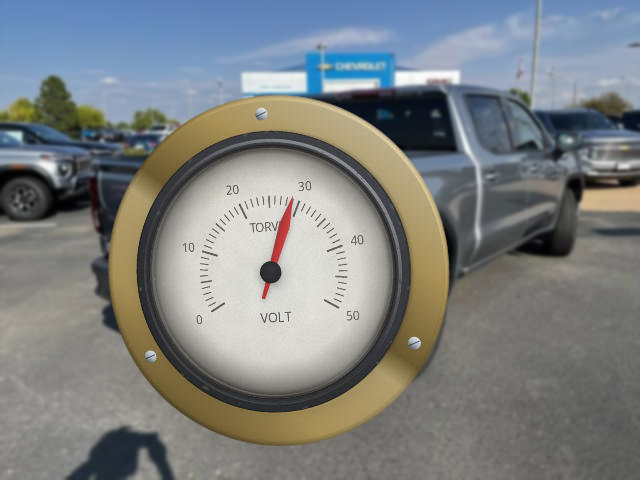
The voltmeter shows 29 V
